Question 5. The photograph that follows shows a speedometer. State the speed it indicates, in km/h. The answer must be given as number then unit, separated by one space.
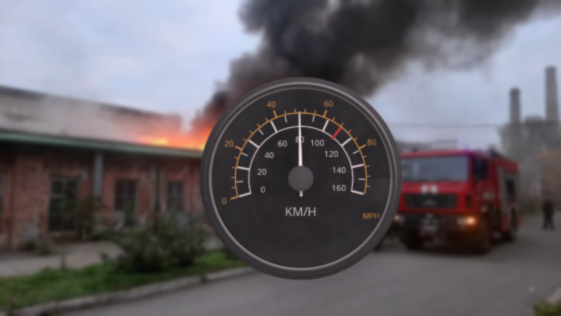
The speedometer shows 80 km/h
